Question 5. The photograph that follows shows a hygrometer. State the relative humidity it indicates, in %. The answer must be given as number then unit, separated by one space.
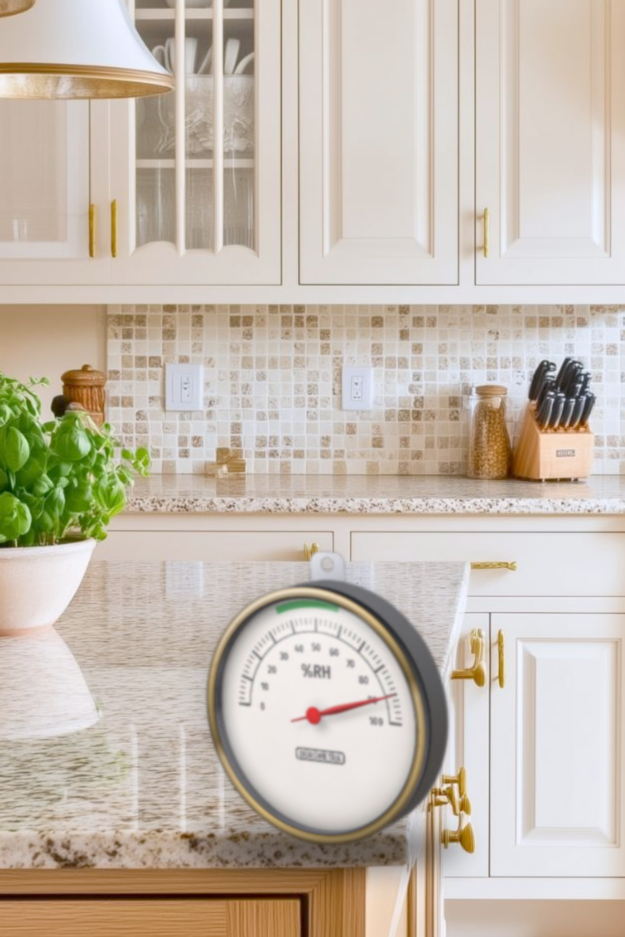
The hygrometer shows 90 %
